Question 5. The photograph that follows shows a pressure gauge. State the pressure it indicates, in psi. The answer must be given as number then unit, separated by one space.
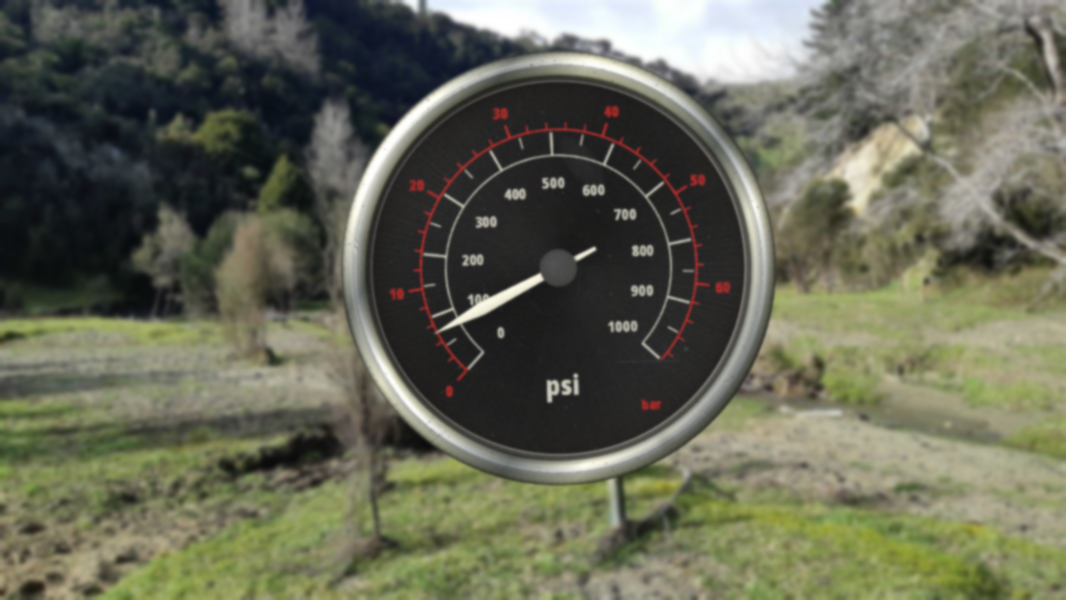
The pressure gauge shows 75 psi
